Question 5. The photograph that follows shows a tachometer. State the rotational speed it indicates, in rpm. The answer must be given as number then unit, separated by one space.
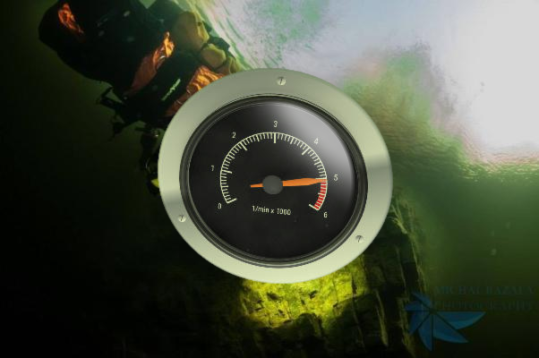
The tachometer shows 5000 rpm
